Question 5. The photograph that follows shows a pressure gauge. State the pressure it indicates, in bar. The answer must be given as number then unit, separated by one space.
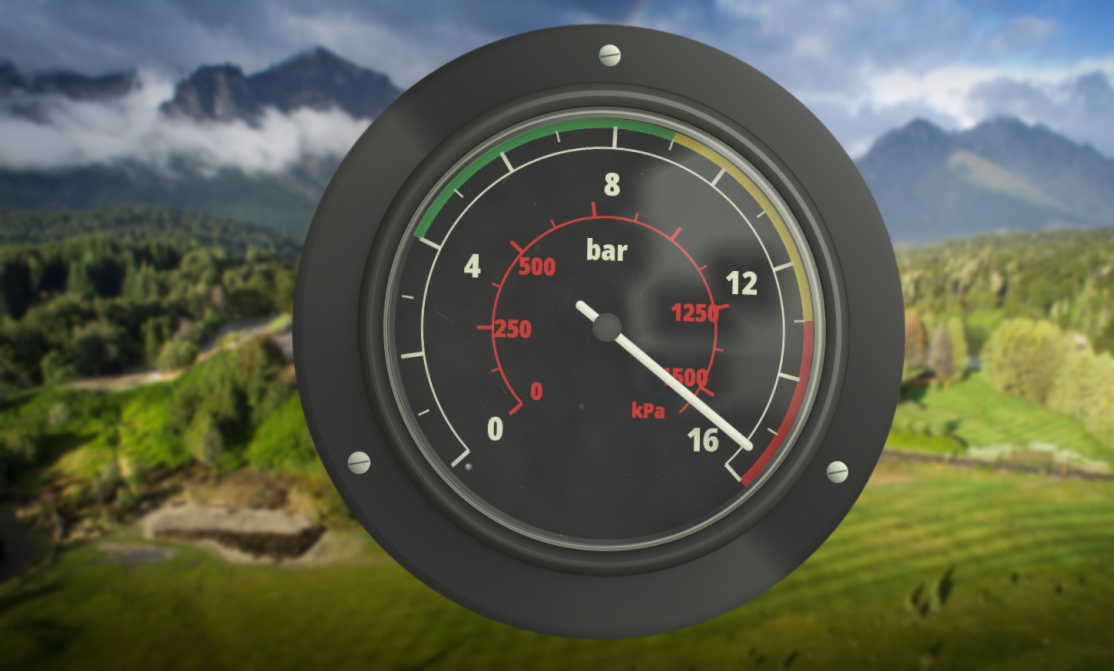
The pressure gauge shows 15.5 bar
